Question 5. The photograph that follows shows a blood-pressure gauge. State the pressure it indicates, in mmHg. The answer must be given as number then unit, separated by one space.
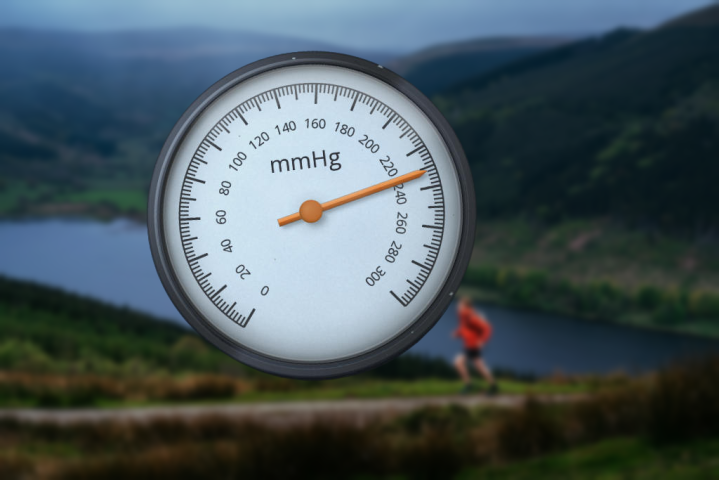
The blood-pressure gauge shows 232 mmHg
